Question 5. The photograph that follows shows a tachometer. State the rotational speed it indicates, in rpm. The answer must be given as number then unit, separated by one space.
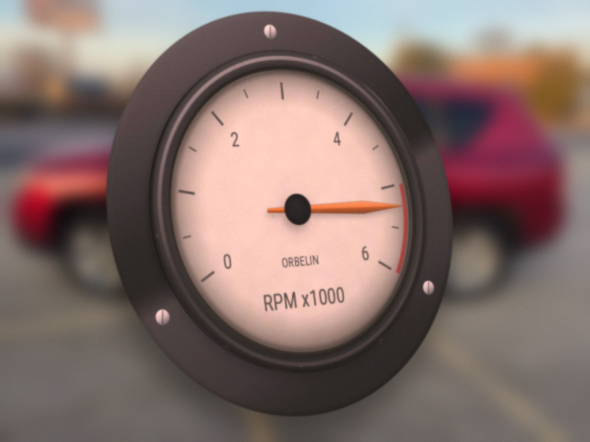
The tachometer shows 5250 rpm
